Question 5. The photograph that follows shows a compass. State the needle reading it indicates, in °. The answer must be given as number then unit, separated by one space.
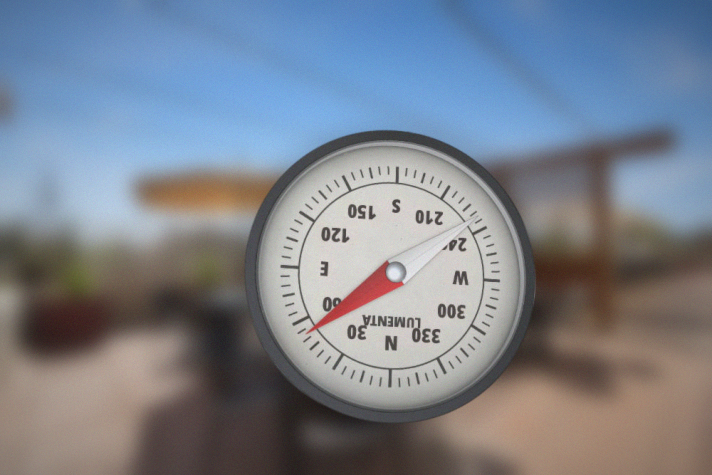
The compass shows 52.5 °
